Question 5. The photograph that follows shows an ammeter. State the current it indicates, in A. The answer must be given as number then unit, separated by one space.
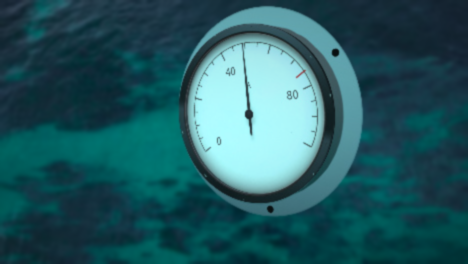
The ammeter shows 50 A
